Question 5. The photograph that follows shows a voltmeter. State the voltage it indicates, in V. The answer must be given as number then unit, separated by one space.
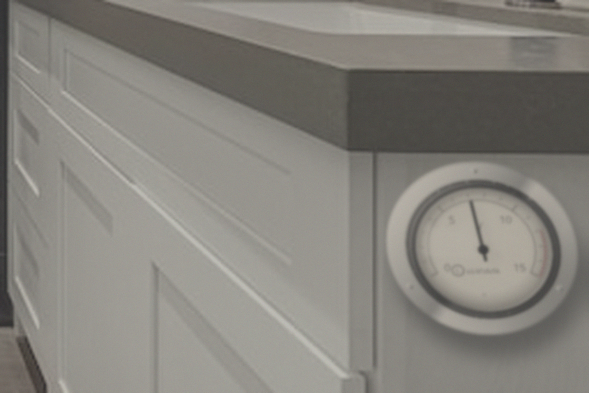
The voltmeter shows 7 V
